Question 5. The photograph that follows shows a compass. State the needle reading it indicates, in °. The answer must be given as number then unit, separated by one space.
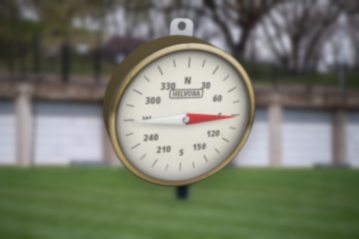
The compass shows 90 °
